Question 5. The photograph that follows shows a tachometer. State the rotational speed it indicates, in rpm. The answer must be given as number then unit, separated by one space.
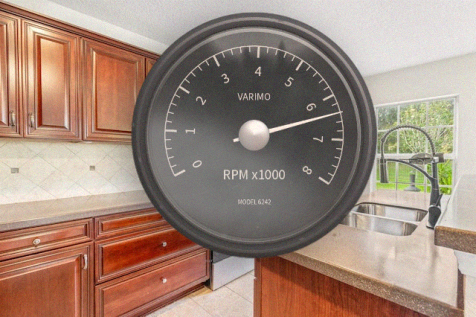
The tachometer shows 6400 rpm
